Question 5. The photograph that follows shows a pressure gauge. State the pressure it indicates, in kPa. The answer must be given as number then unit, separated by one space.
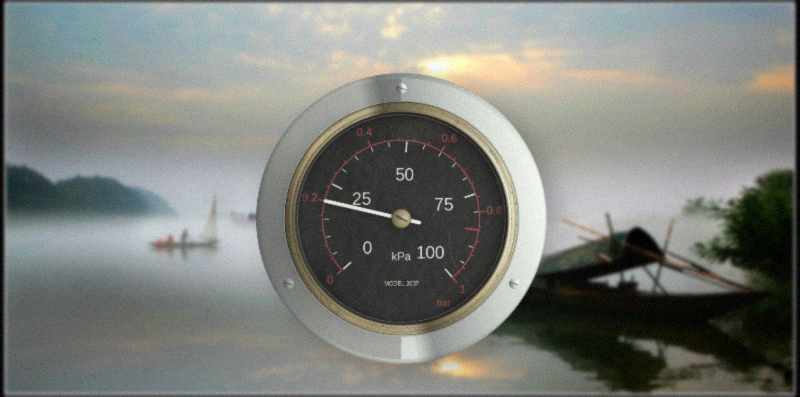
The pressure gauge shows 20 kPa
